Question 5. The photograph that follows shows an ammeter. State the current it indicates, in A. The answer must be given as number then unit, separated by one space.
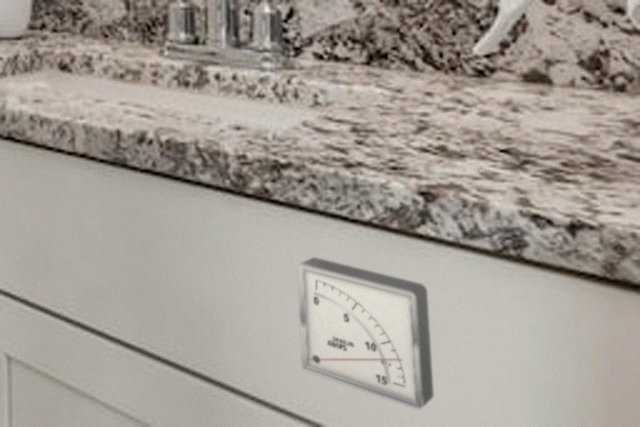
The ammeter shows 12 A
